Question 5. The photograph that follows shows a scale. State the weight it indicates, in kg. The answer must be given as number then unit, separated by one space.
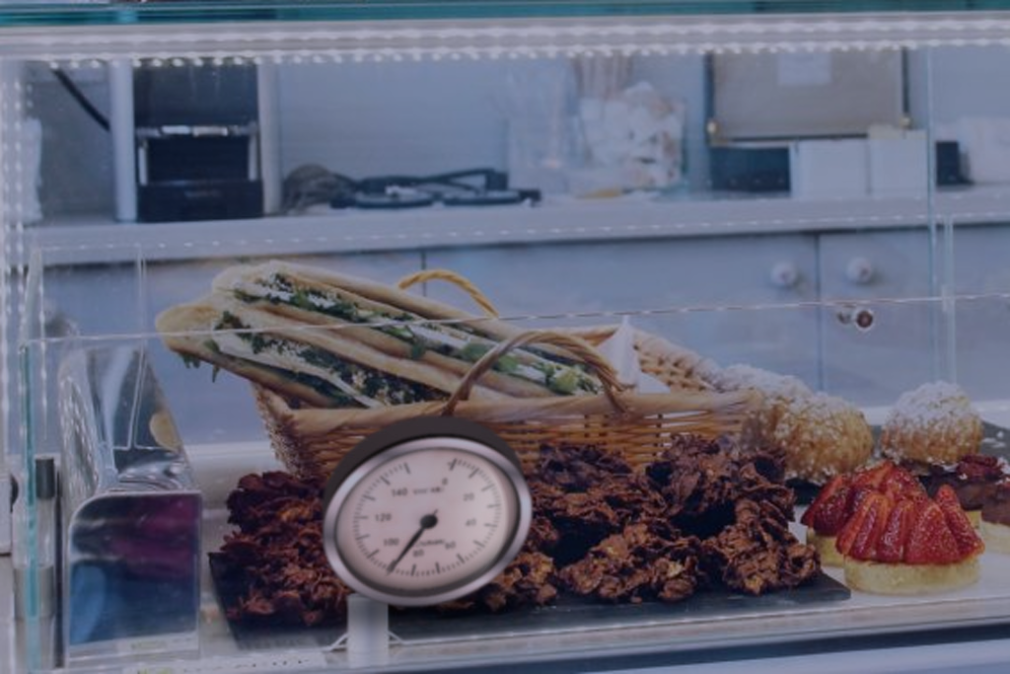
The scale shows 90 kg
